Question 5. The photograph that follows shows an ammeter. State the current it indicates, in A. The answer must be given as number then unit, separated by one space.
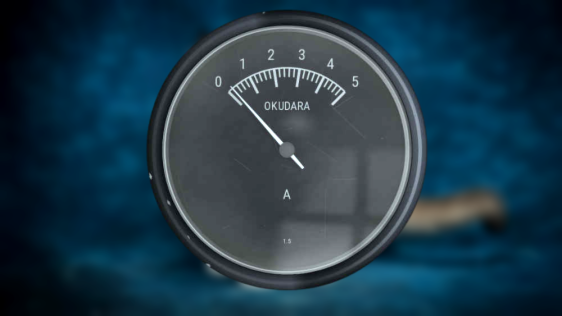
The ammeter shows 0.2 A
